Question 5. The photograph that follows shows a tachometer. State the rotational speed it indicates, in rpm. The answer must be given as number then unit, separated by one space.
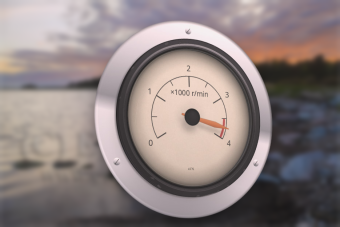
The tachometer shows 3750 rpm
